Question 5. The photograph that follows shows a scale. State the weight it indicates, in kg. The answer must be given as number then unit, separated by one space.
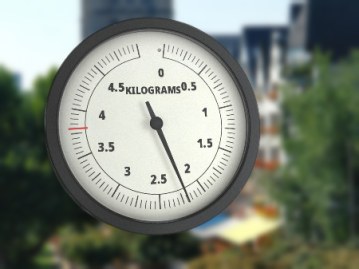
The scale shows 2.2 kg
